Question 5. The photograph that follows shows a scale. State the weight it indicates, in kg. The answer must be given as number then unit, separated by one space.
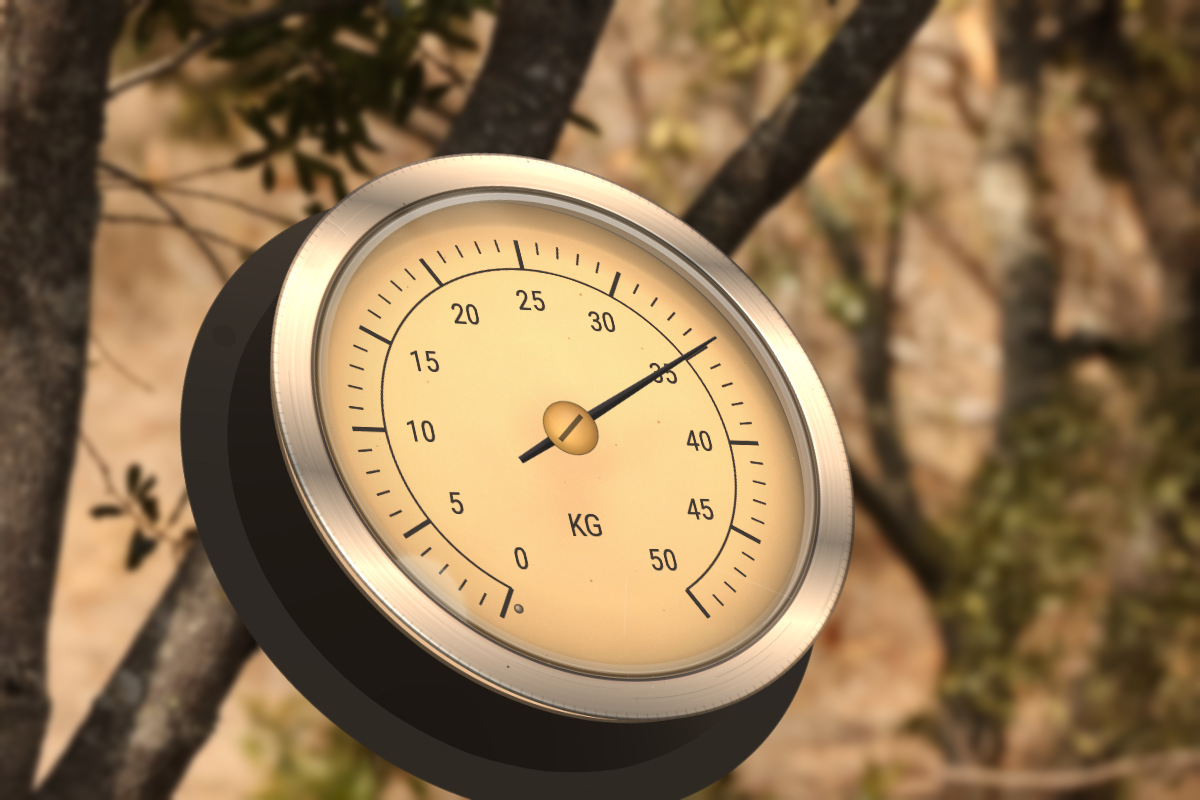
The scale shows 35 kg
